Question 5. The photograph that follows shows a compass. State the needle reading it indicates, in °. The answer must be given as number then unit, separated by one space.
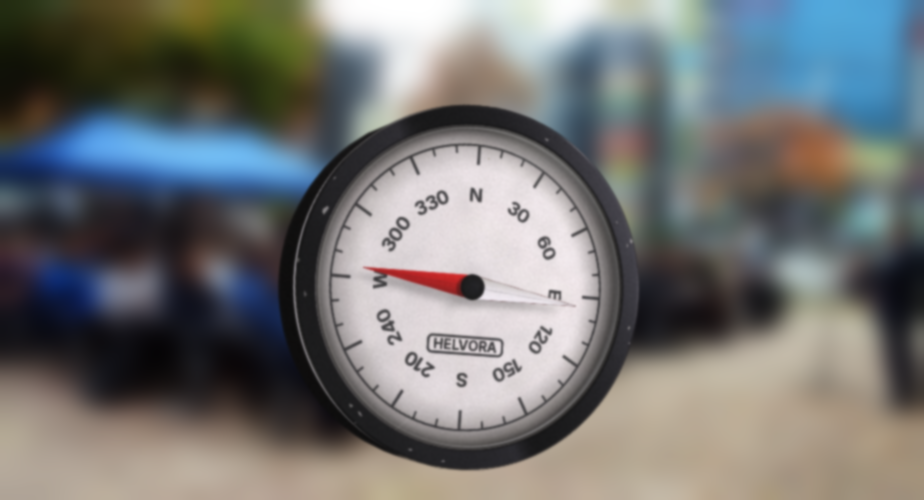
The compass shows 275 °
